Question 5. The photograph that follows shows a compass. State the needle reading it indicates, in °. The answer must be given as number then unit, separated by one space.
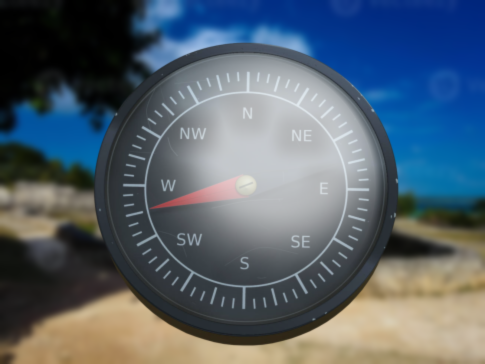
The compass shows 255 °
